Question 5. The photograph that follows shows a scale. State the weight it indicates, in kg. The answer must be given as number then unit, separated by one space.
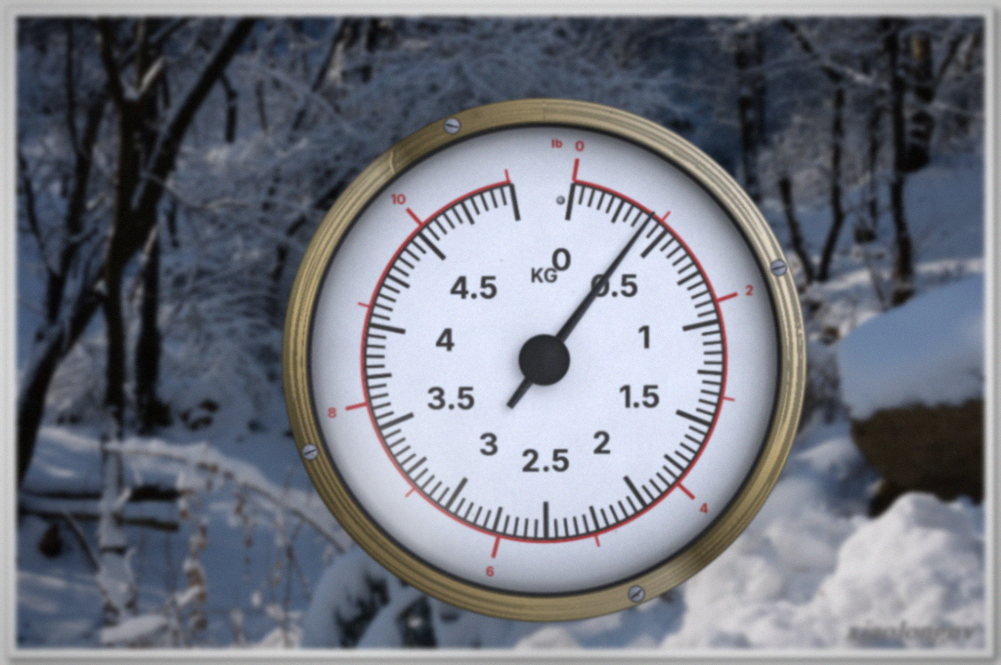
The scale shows 0.4 kg
